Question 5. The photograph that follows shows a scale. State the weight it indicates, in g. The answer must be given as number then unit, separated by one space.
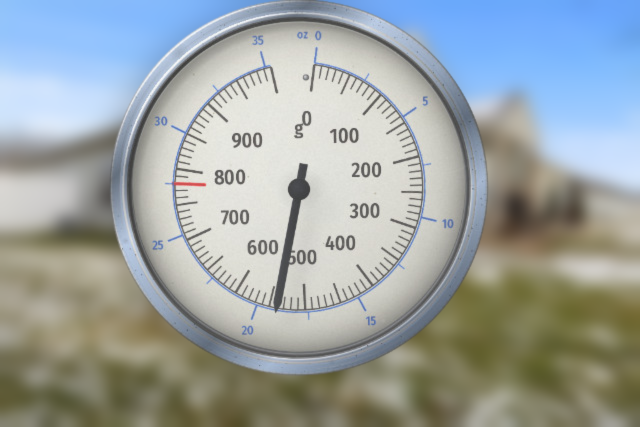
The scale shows 540 g
